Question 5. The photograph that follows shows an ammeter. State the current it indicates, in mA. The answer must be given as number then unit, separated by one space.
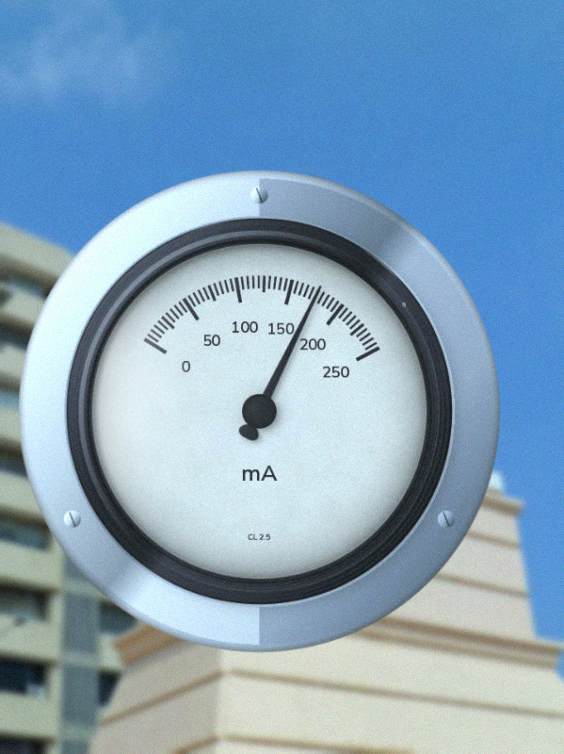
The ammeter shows 175 mA
